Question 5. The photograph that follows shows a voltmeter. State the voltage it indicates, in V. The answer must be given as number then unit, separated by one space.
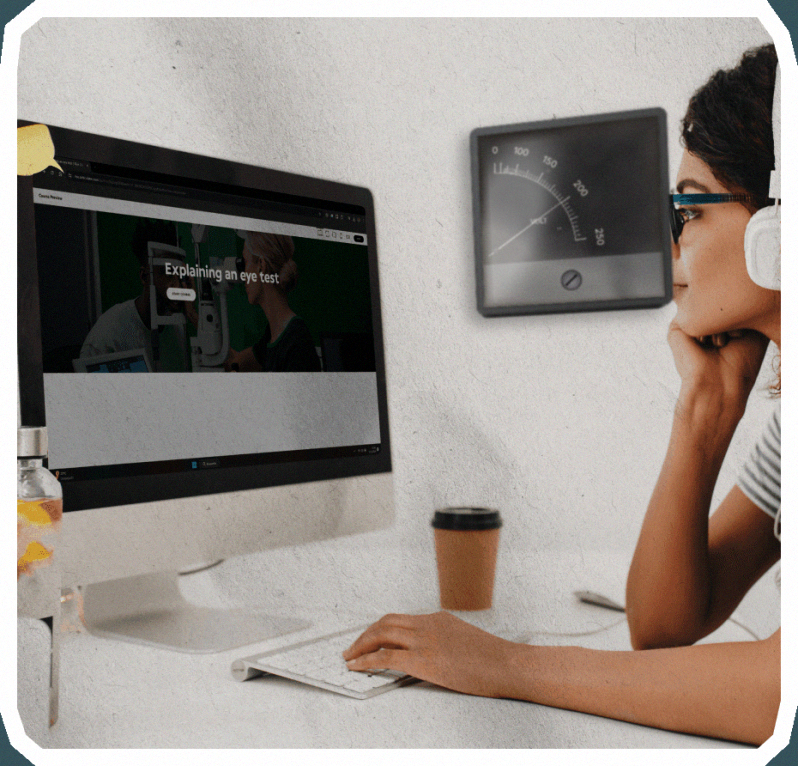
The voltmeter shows 200 V
